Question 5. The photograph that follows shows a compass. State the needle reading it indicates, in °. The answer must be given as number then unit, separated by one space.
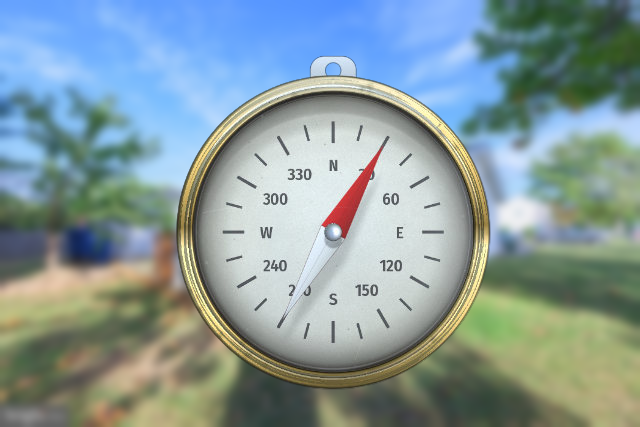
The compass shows 30 °
